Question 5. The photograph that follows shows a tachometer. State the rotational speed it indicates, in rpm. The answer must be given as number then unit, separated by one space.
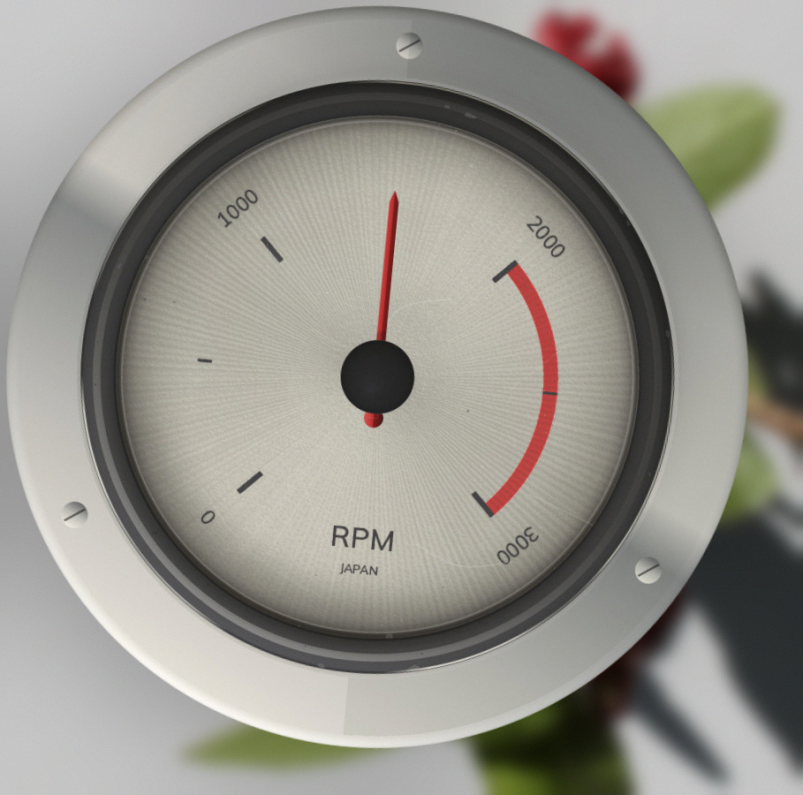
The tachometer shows 1500 rpm
